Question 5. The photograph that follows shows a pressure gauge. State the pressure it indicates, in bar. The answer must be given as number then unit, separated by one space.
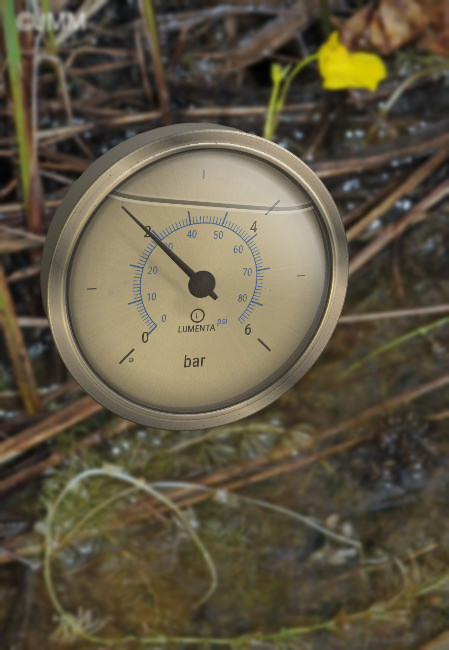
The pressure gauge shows 2 bar
